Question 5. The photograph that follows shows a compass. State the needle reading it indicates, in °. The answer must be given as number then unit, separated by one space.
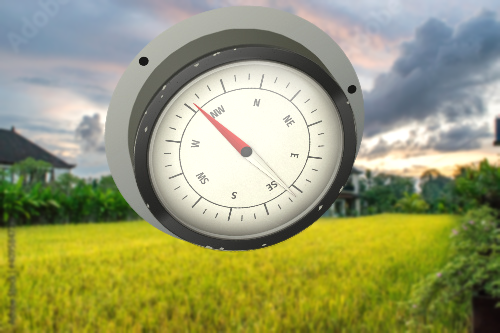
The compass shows 305 °
